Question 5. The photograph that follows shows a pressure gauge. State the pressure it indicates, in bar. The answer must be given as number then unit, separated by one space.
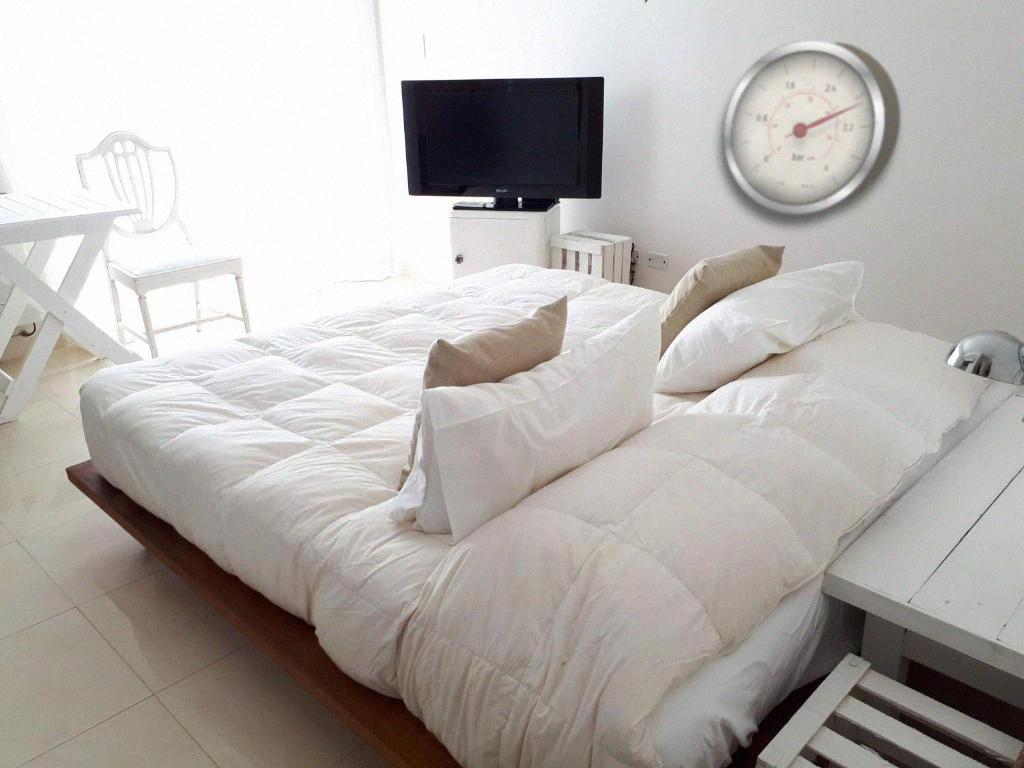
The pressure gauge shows 2.9 bar
